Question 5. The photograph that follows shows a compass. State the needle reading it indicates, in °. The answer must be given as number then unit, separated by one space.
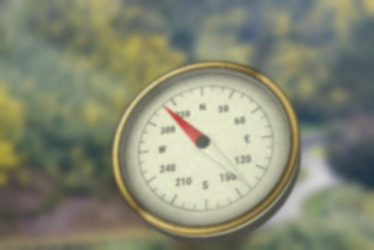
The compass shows 320 °
